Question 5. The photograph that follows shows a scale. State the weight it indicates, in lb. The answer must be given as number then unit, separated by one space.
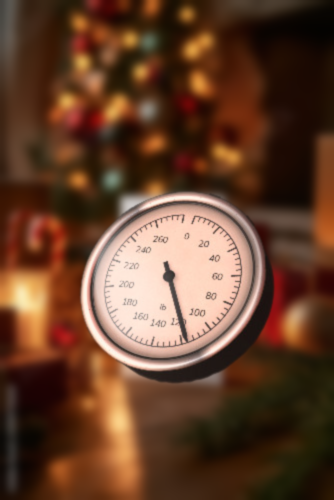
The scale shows 116 lb
